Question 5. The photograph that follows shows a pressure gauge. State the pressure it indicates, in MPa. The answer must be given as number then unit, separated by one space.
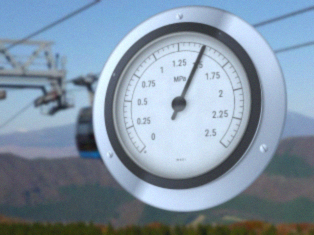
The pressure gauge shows 1.5 MPa
